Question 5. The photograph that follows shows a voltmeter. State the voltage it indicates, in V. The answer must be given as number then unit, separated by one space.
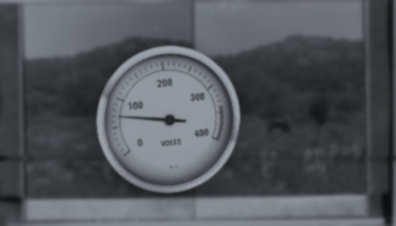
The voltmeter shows 70 V
